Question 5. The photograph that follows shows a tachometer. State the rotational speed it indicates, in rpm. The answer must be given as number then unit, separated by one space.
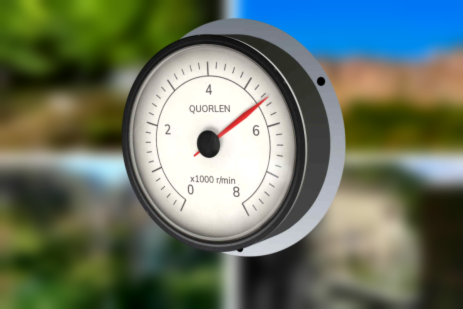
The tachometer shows 5500 rpm
